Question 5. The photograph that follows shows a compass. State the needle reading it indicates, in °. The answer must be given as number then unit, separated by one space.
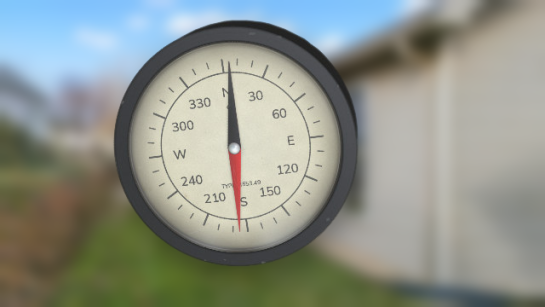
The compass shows 185 °
